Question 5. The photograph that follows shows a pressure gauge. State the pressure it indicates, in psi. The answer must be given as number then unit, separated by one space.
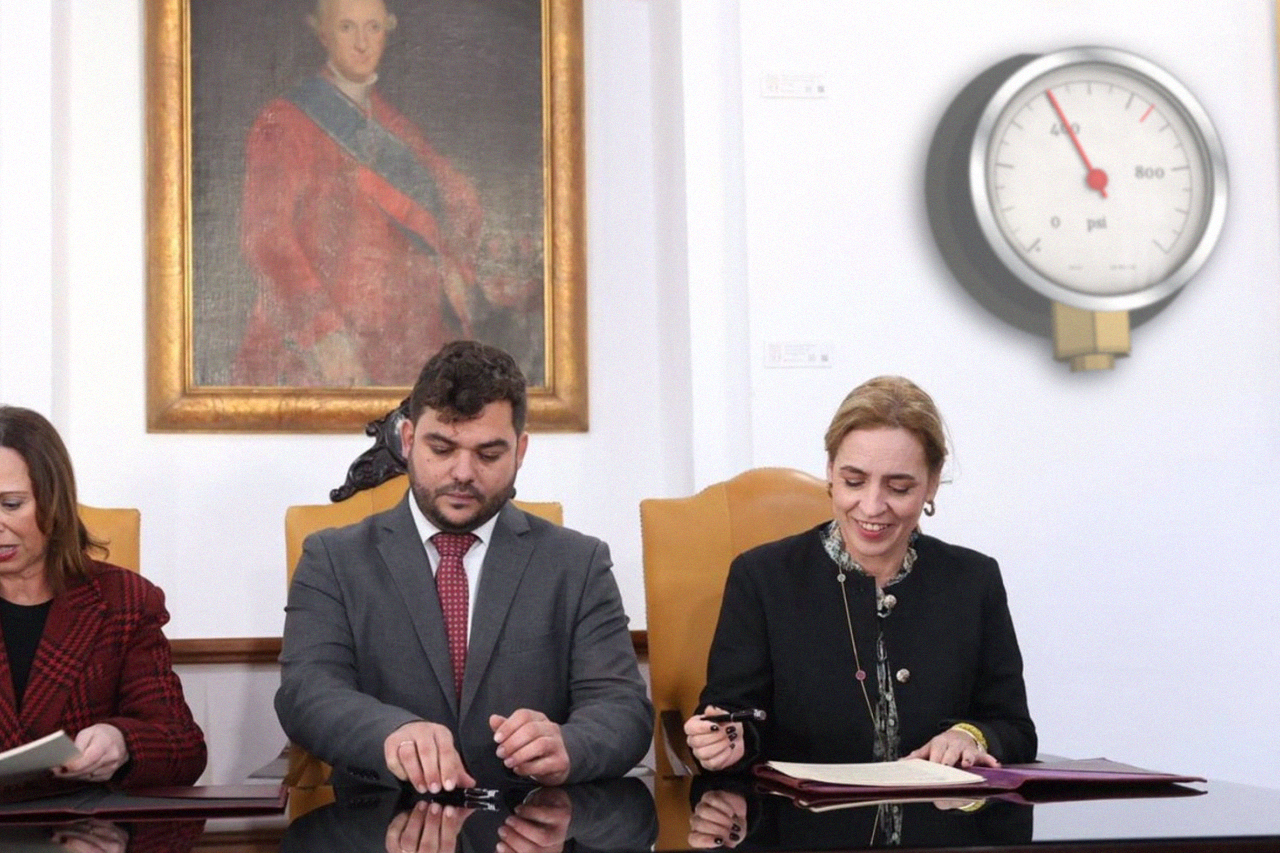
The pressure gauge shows 400 psi
